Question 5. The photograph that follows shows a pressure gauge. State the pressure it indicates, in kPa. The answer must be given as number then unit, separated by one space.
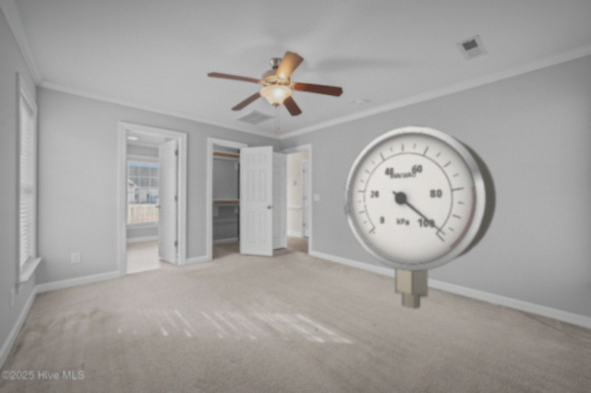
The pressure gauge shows 97.5 kPa
